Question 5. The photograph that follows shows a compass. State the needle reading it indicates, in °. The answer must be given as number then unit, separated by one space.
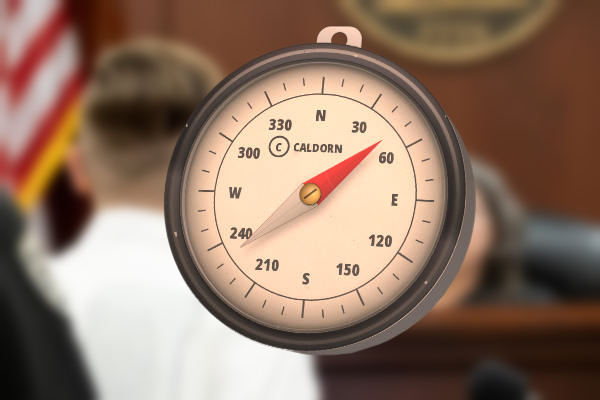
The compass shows 50 °
